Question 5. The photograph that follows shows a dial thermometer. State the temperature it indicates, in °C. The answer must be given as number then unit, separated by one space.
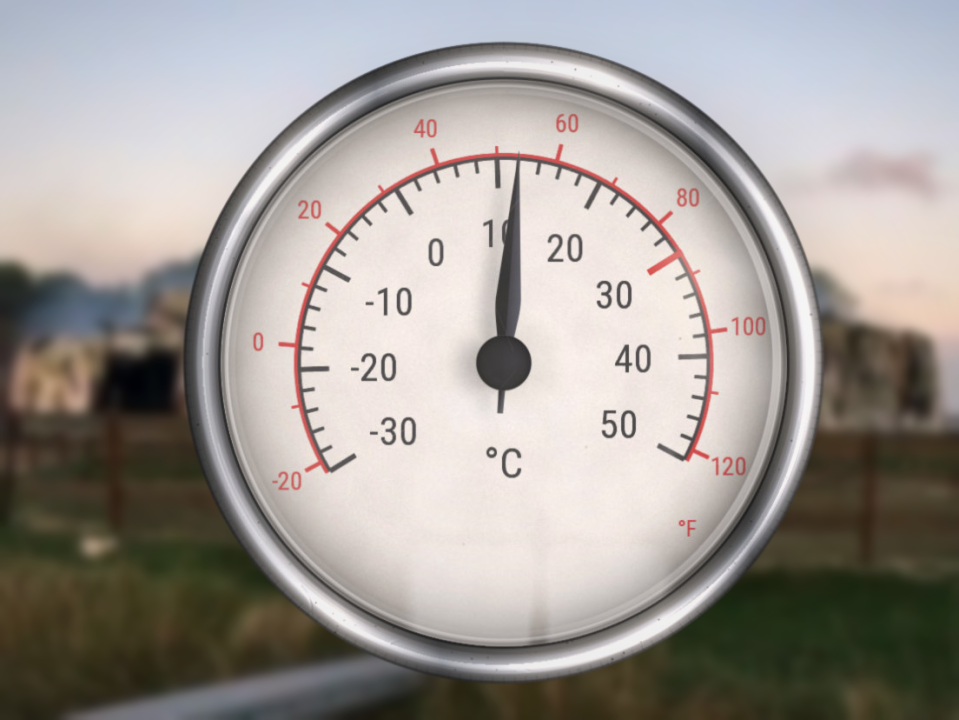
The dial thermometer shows 12 °C
